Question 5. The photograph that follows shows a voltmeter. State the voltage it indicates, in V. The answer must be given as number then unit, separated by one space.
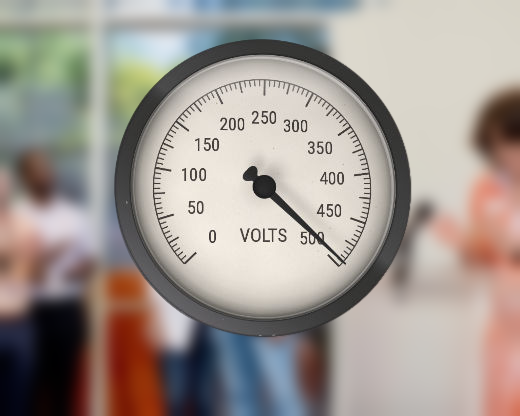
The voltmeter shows 495 V
